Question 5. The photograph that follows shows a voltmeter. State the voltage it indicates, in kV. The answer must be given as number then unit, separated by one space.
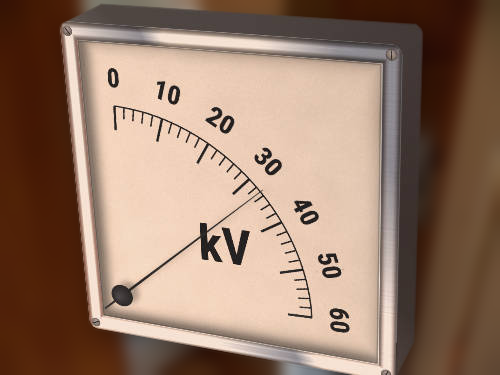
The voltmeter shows 33 kV
